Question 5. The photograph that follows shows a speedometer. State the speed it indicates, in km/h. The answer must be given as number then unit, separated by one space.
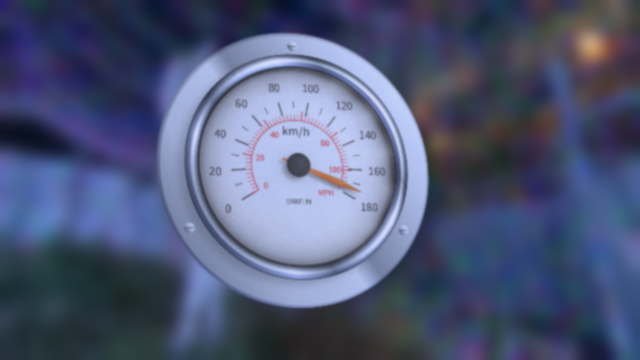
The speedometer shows 175 km/h
